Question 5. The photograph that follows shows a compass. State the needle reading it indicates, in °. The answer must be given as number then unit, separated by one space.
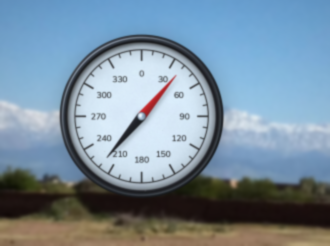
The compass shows 40 °
